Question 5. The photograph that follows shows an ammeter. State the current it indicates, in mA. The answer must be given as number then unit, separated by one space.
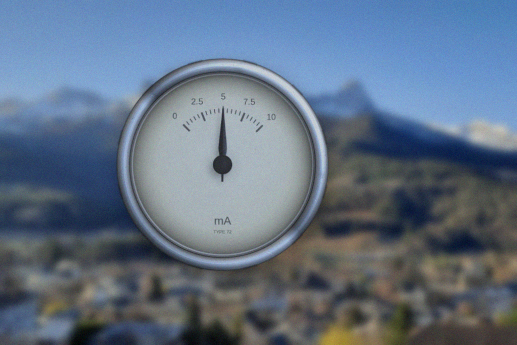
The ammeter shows 5 mA
